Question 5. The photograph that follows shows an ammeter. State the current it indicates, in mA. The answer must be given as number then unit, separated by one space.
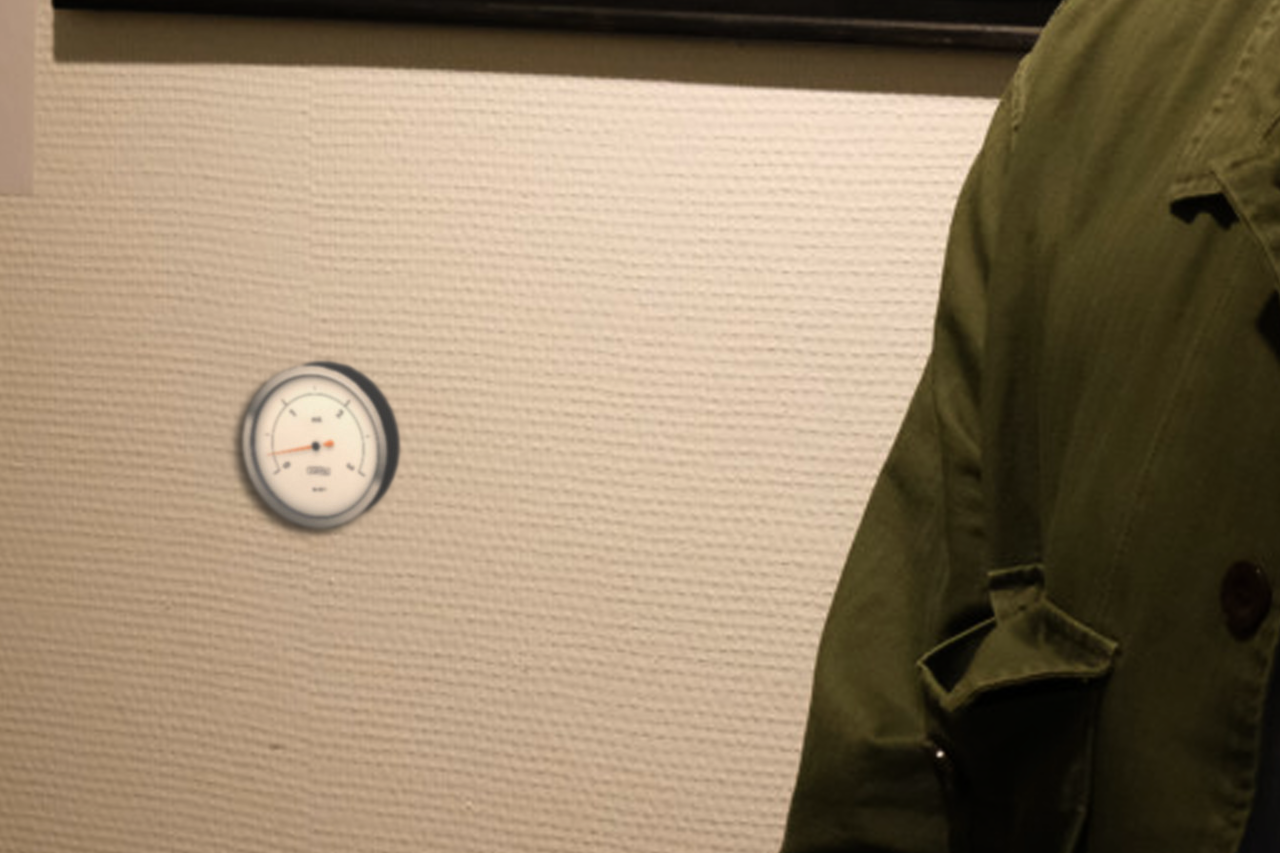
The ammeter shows 0.25 mA
